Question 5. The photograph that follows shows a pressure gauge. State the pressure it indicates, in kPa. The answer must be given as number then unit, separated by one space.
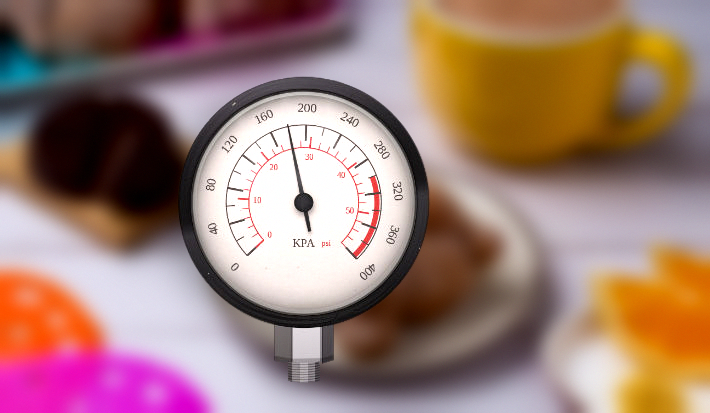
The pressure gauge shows 180 kPa
